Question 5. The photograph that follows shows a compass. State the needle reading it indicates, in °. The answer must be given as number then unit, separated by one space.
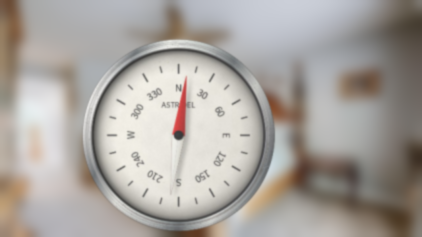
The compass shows 7.5 °
